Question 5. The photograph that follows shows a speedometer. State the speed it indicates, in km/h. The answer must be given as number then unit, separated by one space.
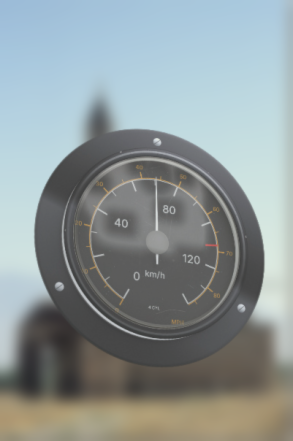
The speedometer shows 70 km/h
